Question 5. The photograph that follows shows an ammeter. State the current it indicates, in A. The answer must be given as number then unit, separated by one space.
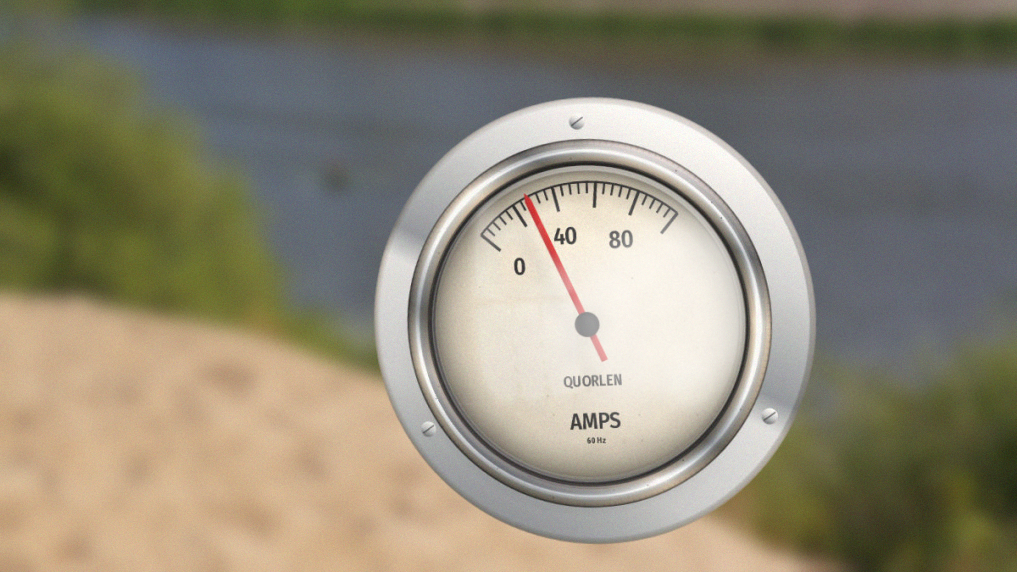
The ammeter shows 28 A
